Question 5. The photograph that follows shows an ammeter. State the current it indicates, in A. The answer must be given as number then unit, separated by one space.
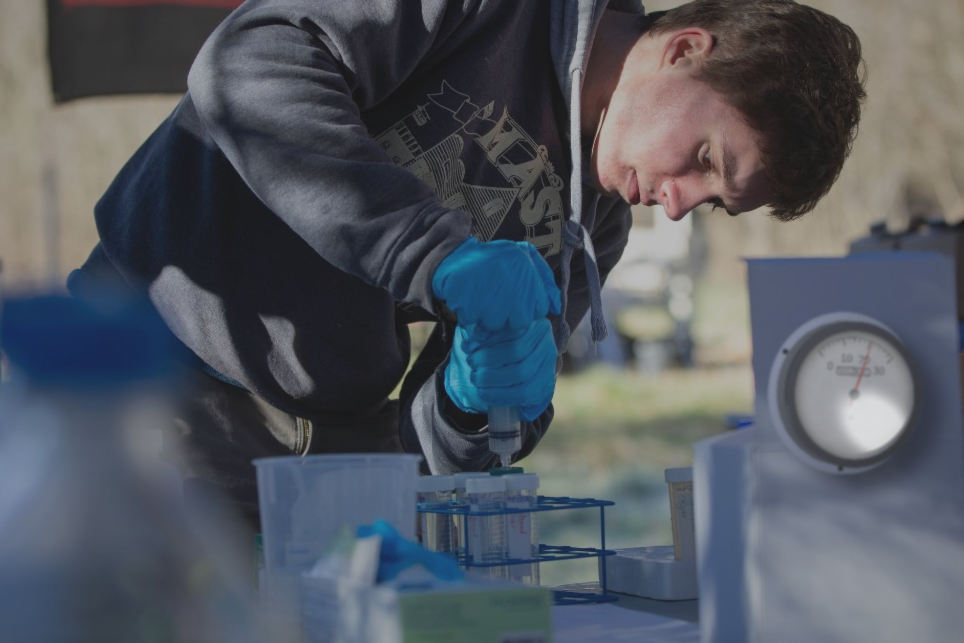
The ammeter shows 20 A
